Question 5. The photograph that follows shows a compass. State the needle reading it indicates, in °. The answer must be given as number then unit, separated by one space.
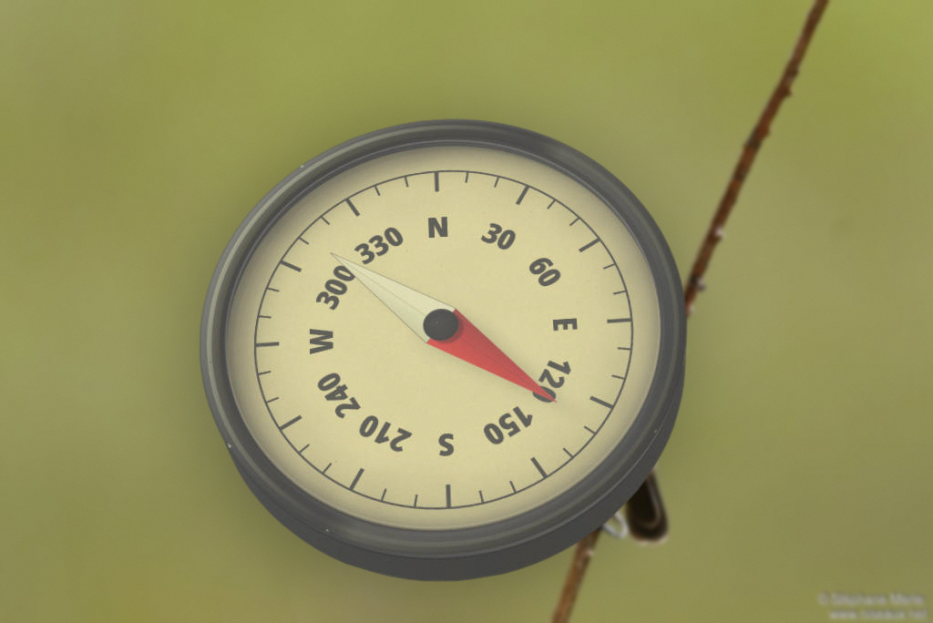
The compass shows 130 °
